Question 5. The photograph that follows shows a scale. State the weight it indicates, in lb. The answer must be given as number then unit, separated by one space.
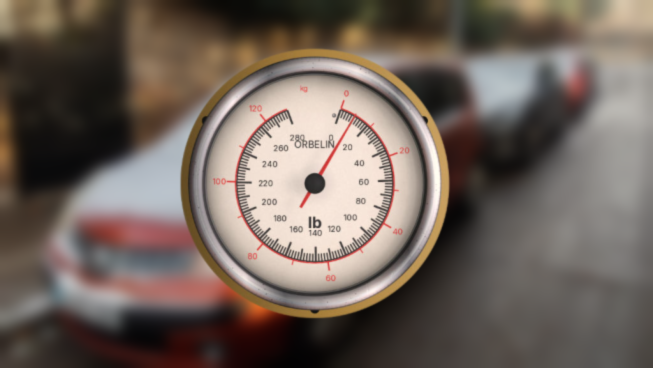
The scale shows 10 lb
